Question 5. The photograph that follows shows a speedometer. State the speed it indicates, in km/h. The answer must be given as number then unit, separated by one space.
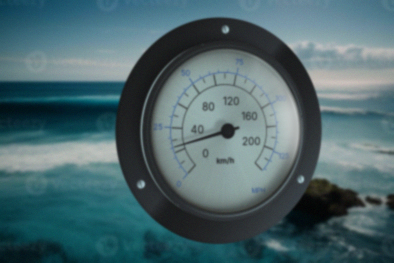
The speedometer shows 25 km/h
